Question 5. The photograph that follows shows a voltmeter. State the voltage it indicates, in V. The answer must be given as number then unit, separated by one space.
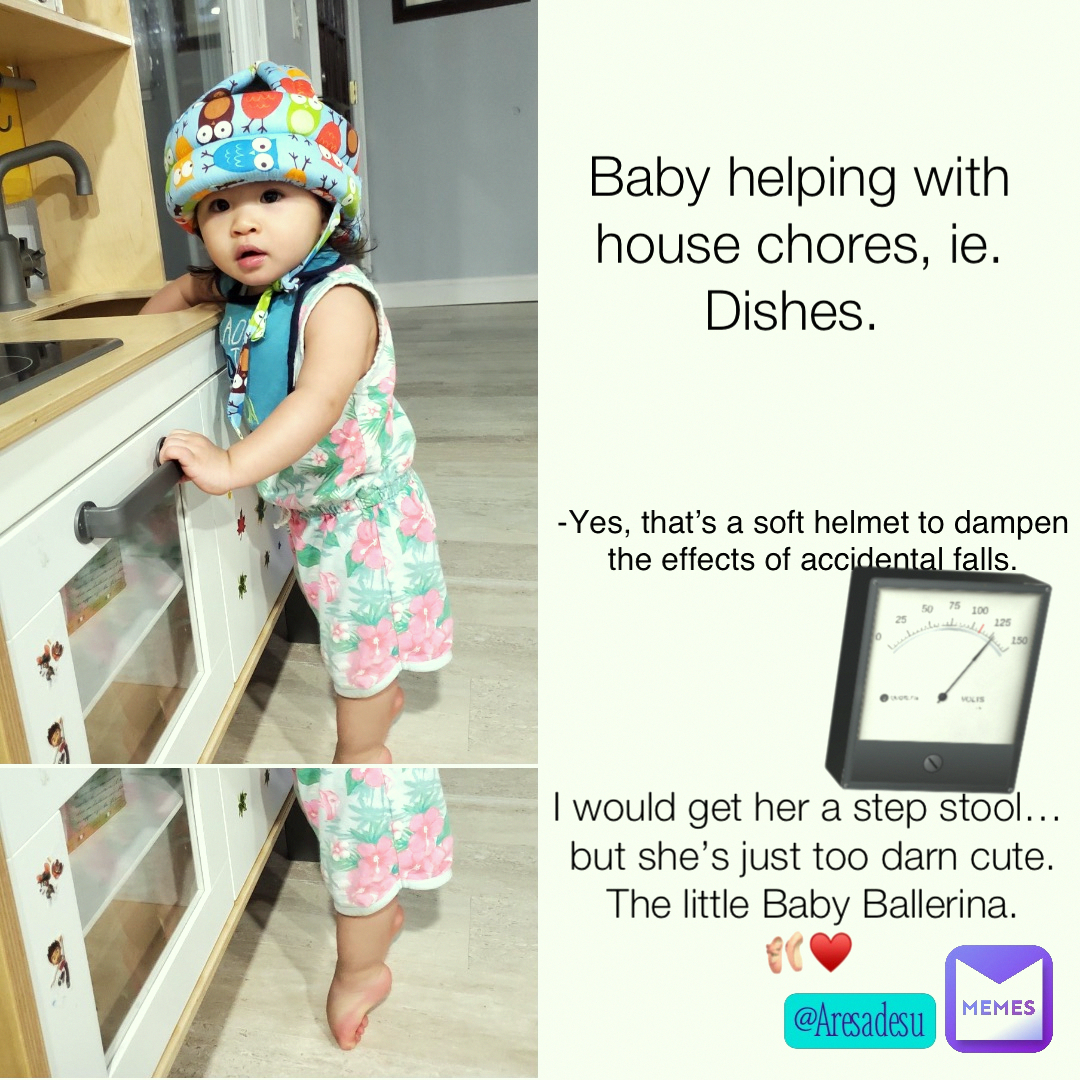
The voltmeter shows 125 V
